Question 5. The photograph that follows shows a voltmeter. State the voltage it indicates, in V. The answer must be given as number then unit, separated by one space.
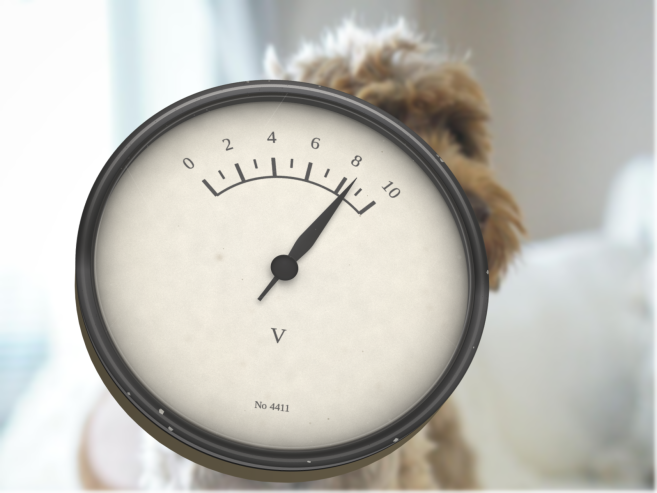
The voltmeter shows 8.5 V
